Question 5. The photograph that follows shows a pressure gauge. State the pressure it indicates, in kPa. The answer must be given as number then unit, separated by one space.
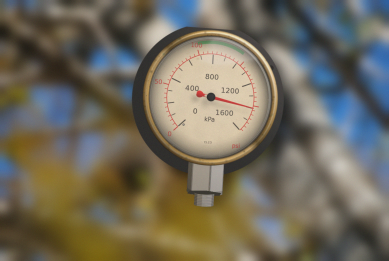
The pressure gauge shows 1400 kPa
